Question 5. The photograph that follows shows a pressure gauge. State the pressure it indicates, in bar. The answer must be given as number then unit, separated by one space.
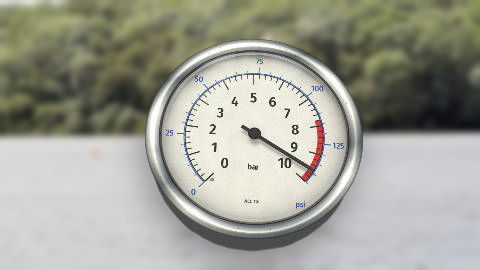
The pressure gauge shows 9.6 bar
